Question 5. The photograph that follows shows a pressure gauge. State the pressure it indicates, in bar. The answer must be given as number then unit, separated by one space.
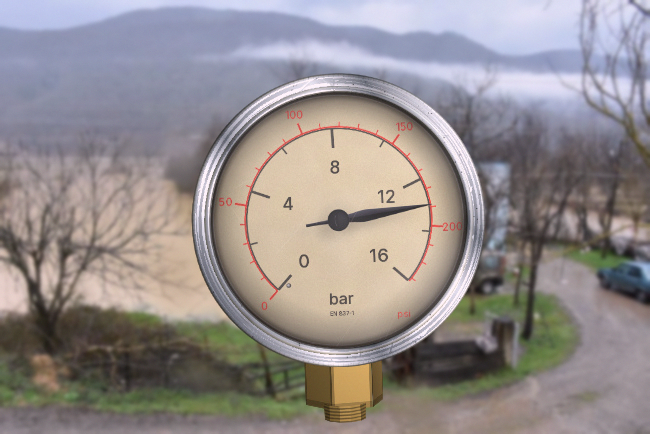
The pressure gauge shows 13 bar
